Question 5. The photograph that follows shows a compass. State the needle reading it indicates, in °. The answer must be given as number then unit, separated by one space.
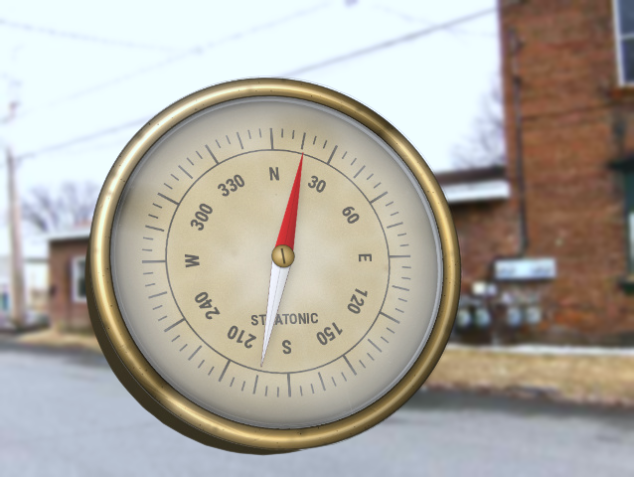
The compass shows 15 °
